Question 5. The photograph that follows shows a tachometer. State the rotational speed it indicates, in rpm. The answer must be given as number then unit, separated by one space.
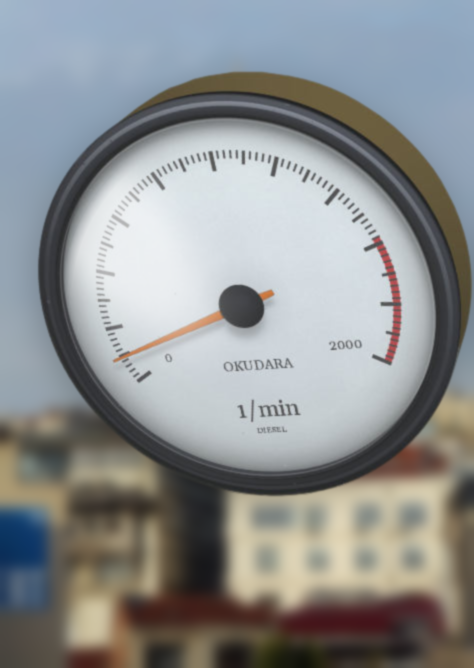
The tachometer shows 100 rpm
